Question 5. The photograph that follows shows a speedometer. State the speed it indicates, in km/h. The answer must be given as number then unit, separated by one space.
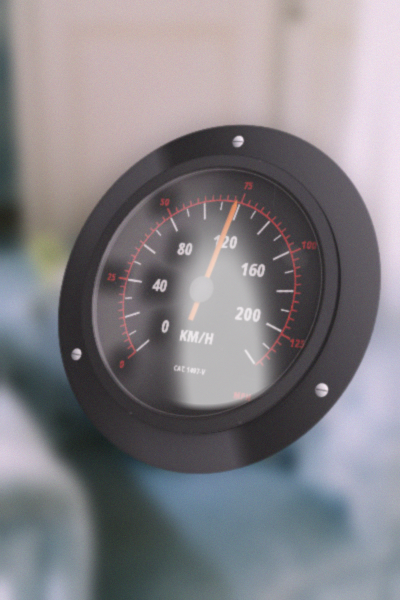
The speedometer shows 120 km/h
